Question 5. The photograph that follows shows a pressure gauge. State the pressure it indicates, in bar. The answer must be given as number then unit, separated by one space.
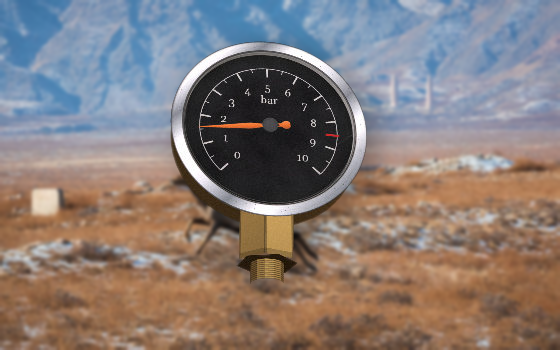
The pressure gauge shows 1.5 bar
